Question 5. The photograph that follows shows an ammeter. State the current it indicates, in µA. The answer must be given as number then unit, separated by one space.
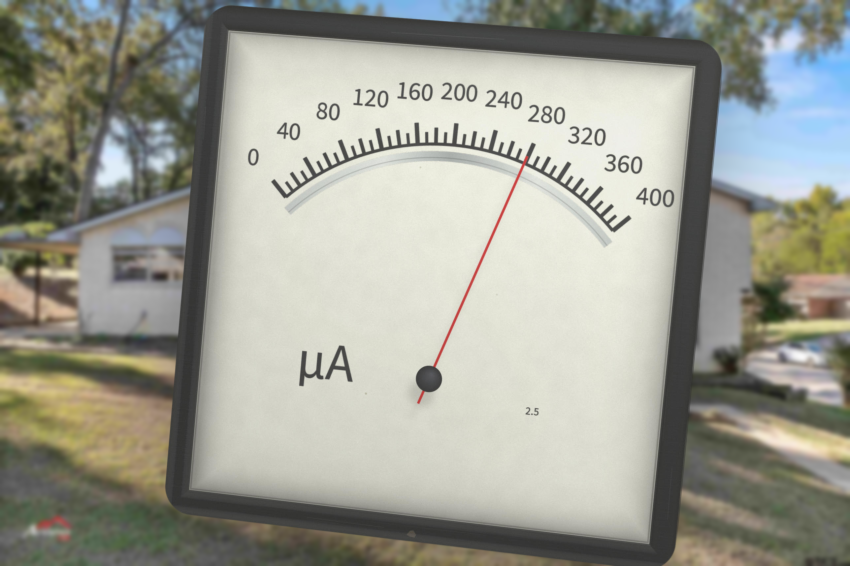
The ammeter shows 280 µA
